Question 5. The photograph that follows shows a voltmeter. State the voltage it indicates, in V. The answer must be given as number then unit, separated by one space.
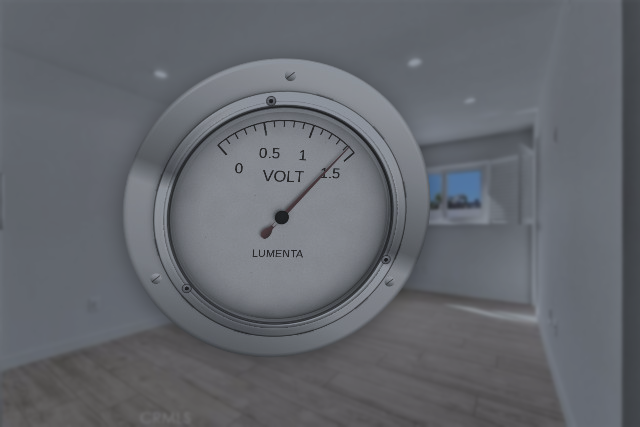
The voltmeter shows 1.4 V
